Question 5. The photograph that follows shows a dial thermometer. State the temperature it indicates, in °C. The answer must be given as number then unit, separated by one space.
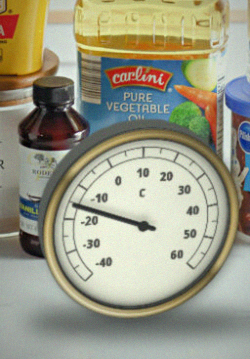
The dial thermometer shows -15 °C
